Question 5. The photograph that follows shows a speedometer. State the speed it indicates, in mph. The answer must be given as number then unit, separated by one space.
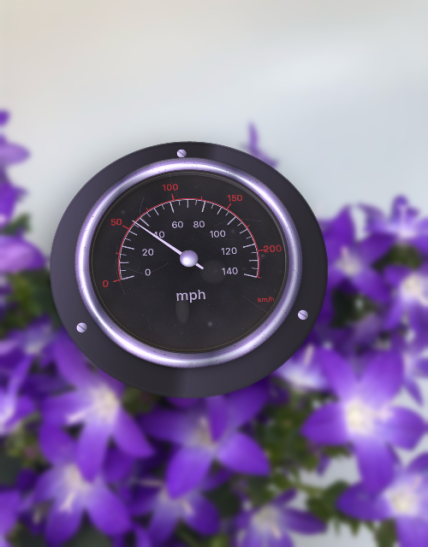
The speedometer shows 35 mph
